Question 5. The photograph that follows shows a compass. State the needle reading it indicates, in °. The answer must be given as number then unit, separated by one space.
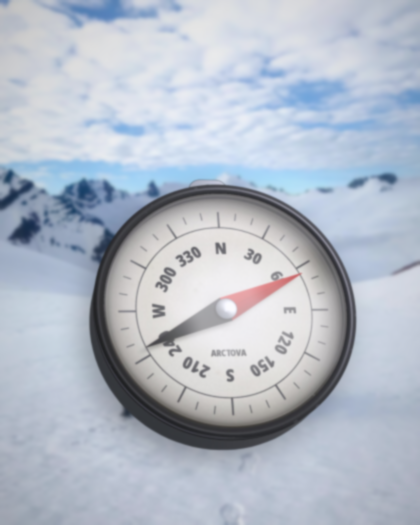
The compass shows 65 °
